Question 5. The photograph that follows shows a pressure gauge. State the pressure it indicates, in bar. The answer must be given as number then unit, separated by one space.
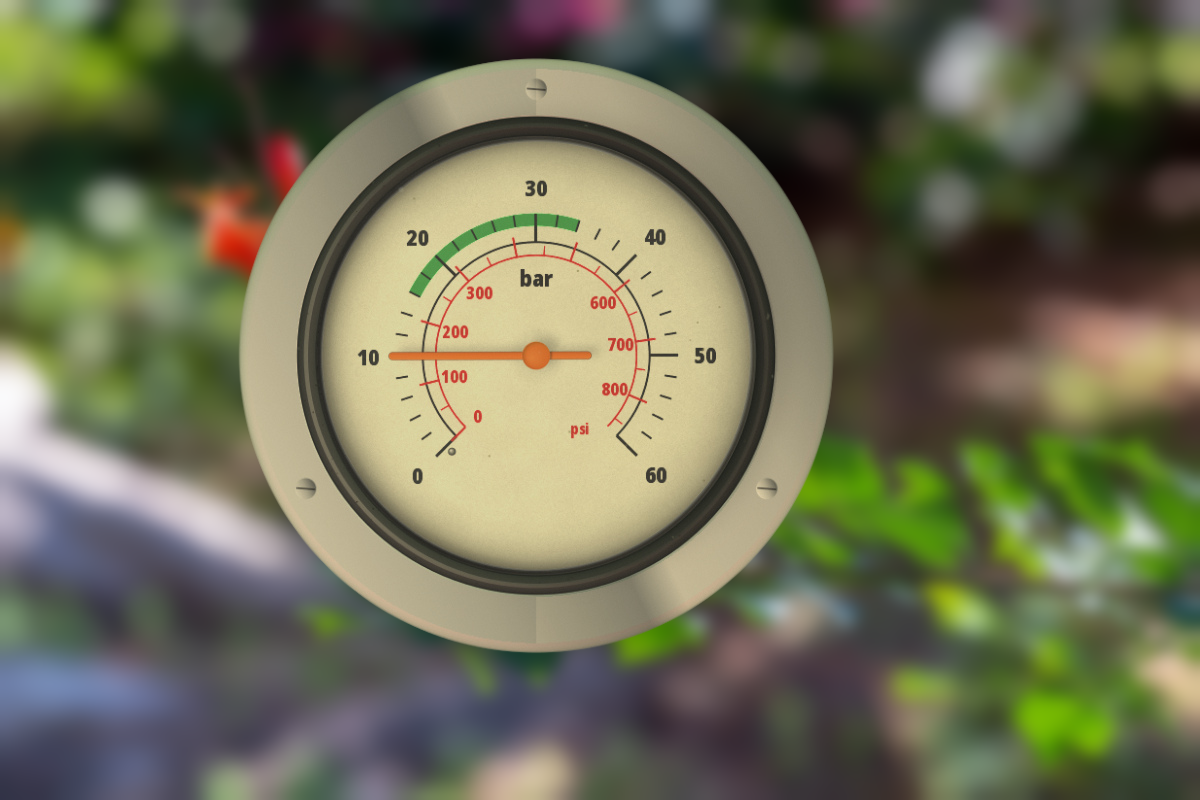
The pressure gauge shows 10 bar
